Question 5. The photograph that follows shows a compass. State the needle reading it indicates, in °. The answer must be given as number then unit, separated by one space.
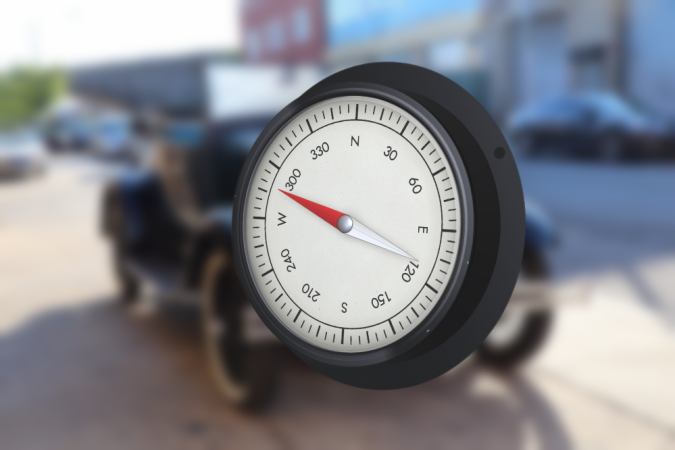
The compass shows 290 °
